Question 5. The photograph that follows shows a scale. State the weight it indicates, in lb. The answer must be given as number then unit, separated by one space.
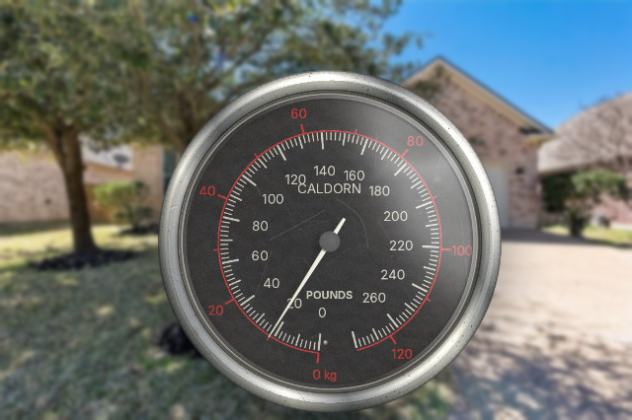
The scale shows 22 lb
